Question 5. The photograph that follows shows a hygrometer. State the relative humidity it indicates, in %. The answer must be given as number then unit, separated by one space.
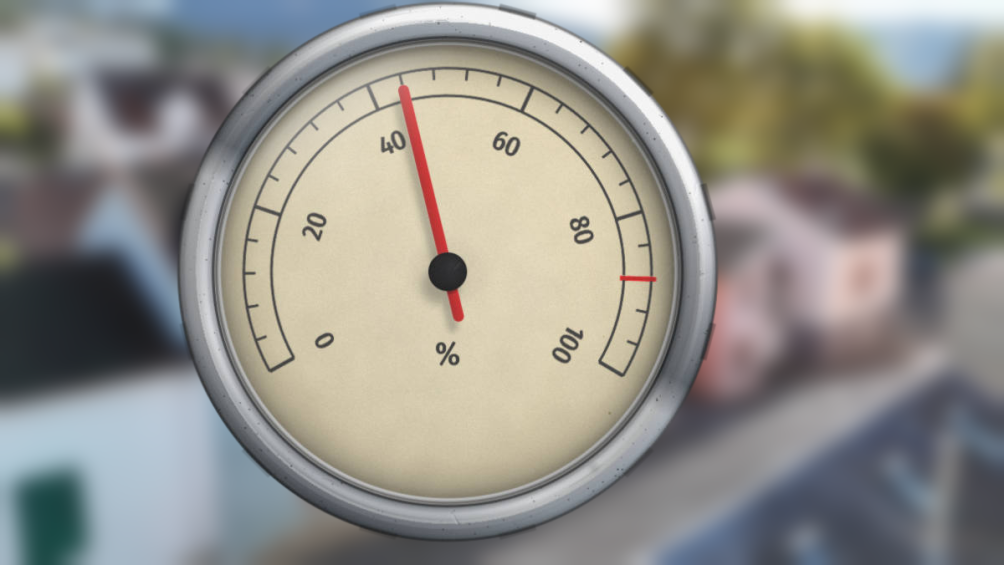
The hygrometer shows 44 %
